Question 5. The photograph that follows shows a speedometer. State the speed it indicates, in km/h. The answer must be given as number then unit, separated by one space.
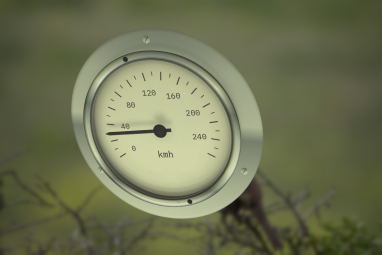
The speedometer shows 30 km/h
